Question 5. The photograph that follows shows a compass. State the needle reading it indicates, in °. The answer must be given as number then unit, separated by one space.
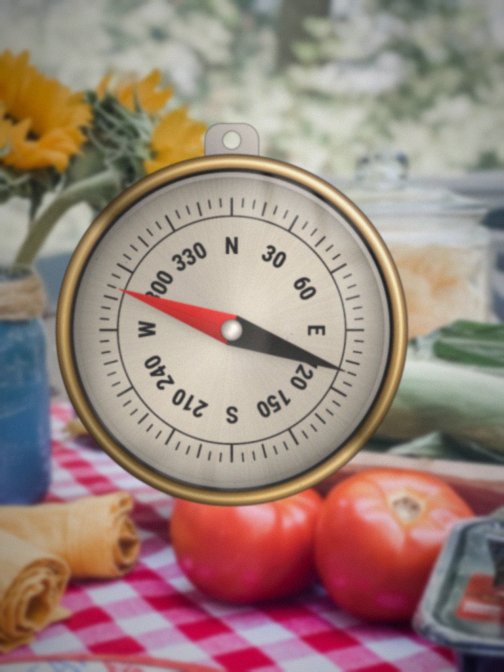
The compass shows 290 °
